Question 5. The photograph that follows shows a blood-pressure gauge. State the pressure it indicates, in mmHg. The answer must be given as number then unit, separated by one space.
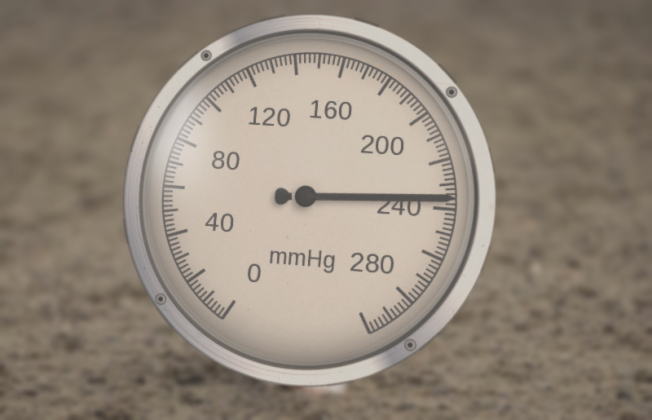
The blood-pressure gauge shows 236 mmHg
